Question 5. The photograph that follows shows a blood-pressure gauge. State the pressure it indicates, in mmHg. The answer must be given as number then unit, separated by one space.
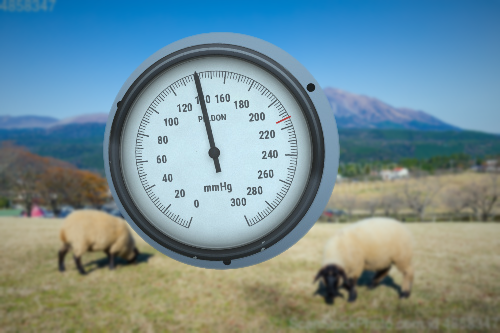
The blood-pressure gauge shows 140 mmHg
